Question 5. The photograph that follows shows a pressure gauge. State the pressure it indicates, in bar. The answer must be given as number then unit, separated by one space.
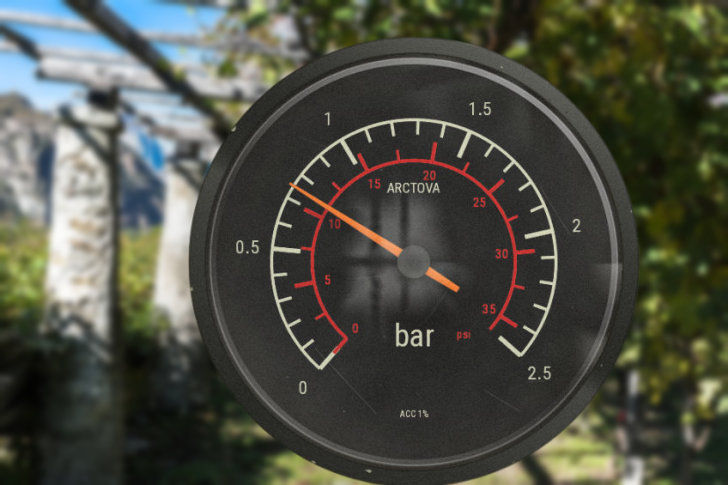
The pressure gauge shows 0.75 bar
